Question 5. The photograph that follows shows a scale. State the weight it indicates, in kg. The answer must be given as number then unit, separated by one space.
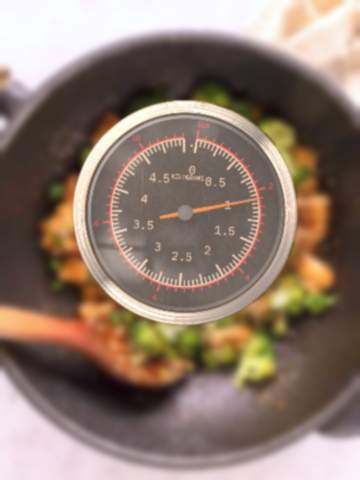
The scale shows 1 kg
